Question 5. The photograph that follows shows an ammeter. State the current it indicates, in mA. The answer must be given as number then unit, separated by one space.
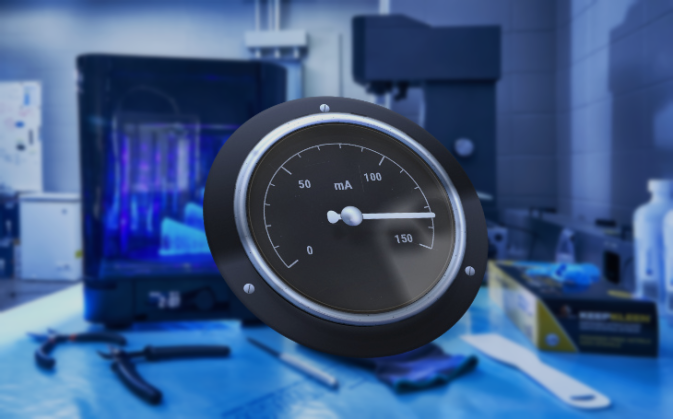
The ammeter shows 135 mA
